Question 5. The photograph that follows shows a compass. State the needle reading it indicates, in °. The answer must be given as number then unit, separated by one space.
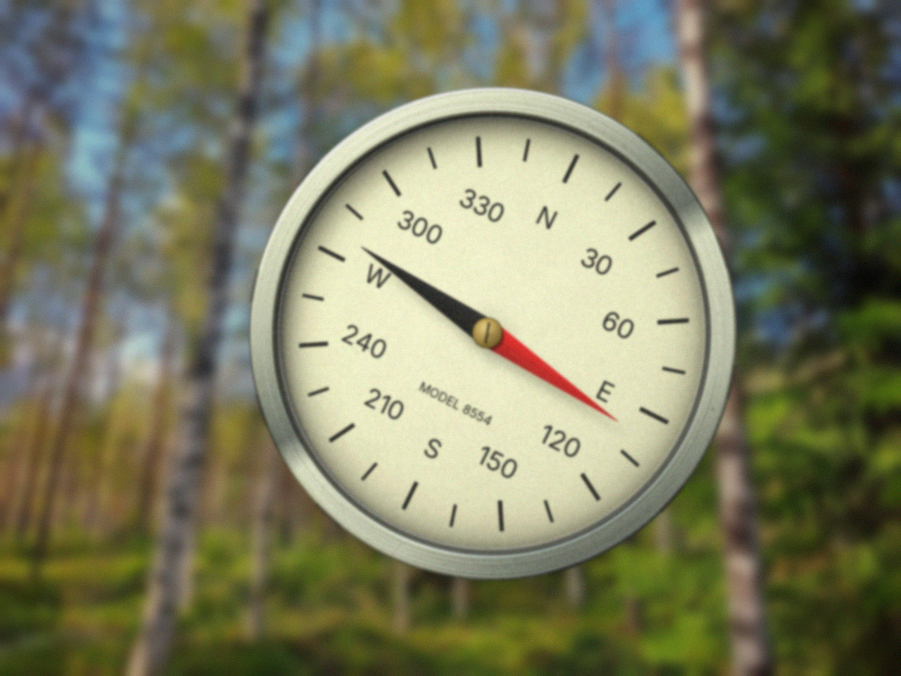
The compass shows 97.5 °
